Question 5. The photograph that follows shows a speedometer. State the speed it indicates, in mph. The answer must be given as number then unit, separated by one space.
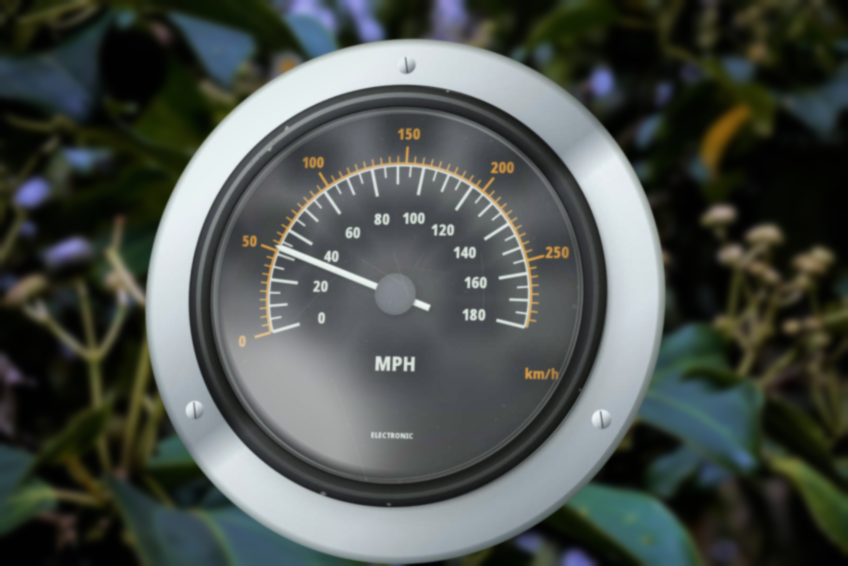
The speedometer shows 32.5 mph
